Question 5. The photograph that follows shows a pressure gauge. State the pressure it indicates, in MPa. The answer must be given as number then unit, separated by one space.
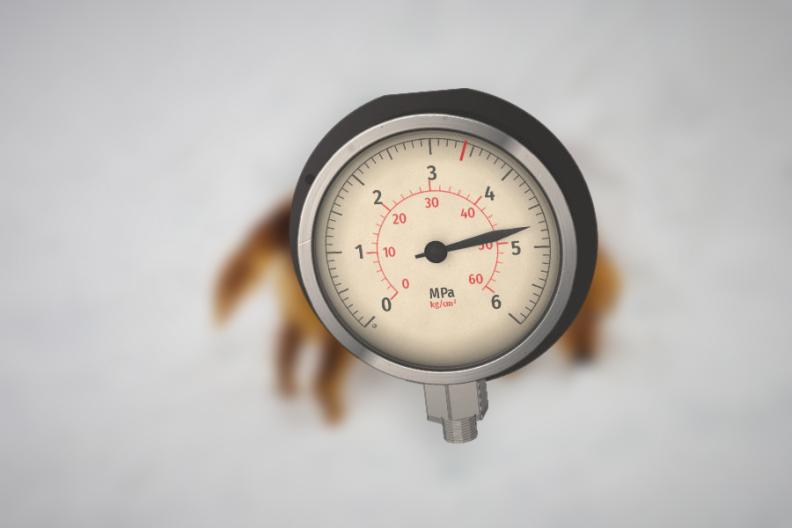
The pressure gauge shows 4.7 MPa
